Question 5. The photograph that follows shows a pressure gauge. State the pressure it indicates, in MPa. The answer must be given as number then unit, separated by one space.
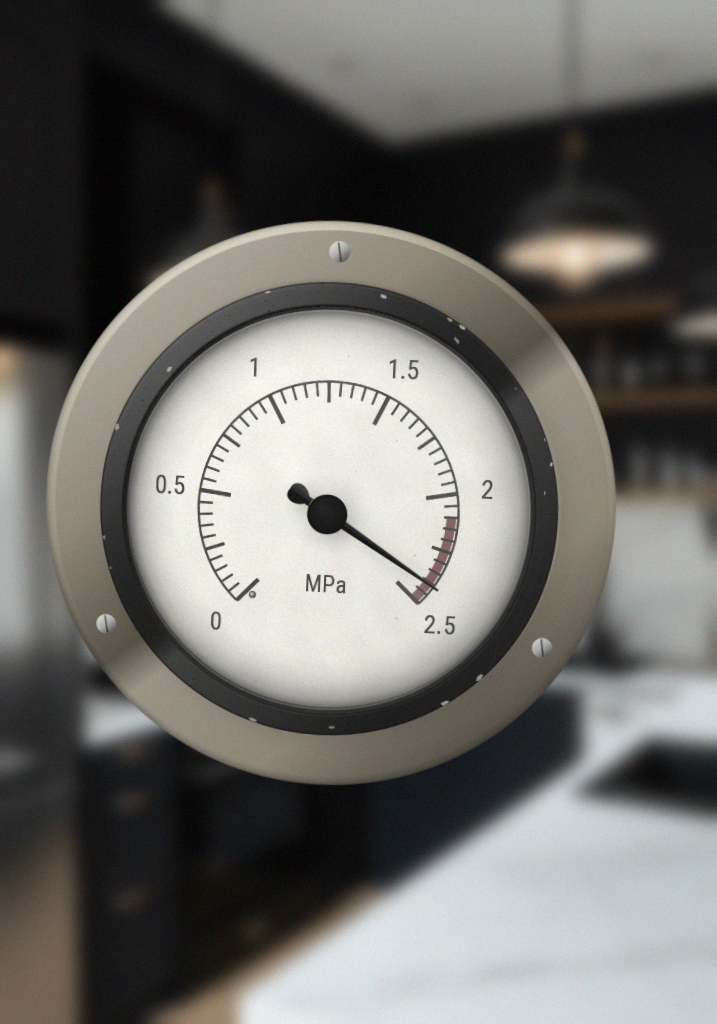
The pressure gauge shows 2.4 MPa
